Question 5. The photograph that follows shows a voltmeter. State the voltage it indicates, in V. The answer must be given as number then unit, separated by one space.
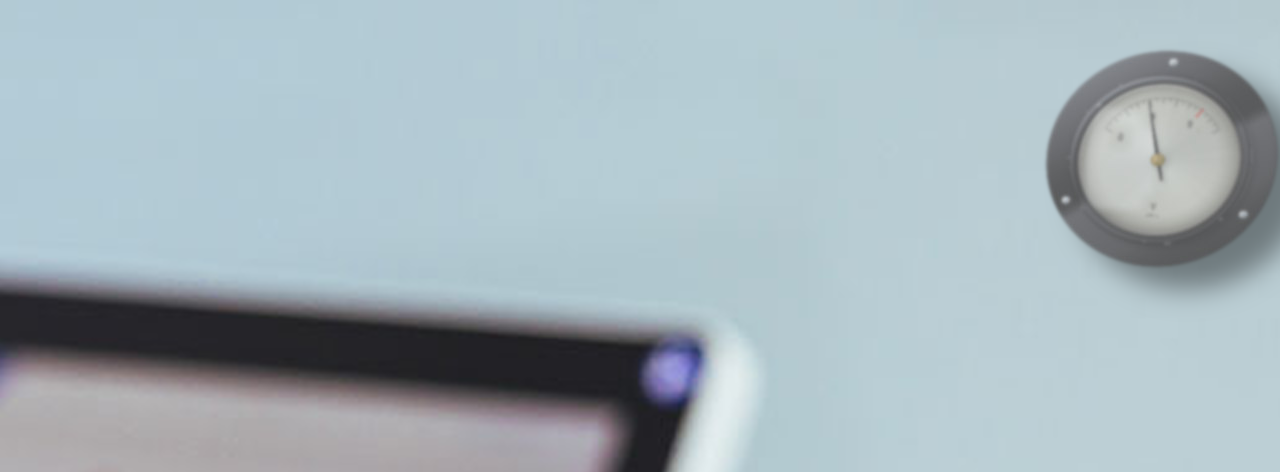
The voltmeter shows 4 V
